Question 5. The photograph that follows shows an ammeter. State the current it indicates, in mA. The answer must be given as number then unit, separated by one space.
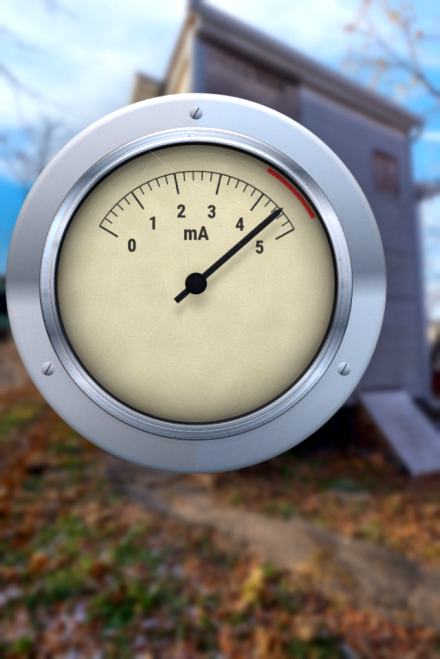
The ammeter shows 4.5 mA
